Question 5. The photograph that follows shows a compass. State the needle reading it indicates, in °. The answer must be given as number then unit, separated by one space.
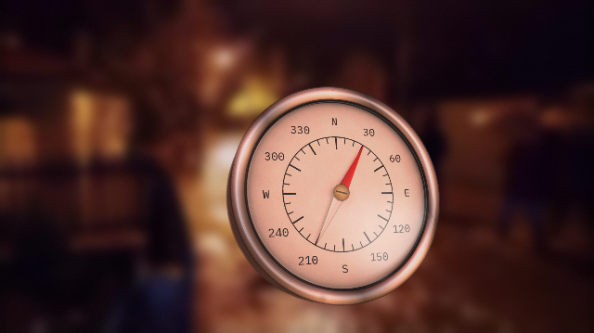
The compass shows 30 °
